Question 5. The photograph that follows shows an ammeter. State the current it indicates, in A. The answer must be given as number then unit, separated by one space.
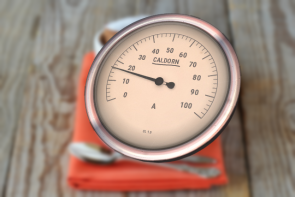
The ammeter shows 16 A
